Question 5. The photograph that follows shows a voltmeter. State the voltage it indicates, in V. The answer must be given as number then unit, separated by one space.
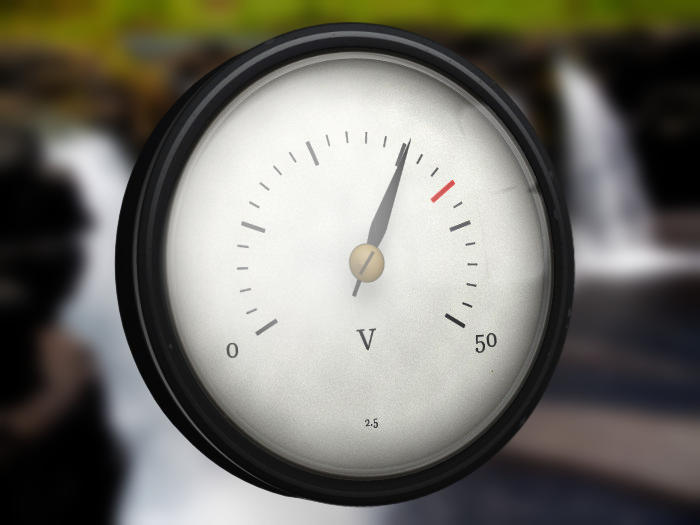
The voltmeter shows 30 V
